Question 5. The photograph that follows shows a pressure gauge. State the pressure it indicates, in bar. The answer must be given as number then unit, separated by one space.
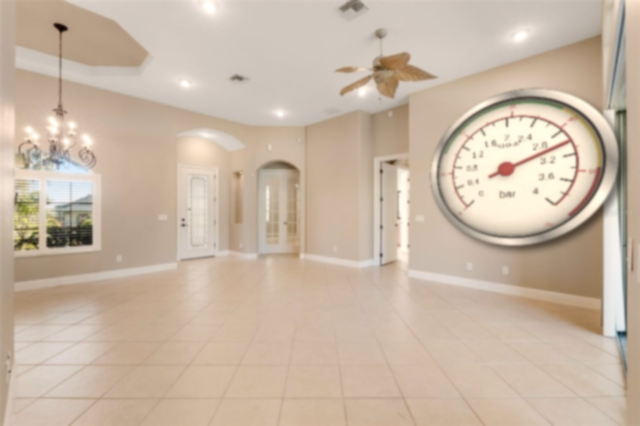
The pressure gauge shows 3 bar
